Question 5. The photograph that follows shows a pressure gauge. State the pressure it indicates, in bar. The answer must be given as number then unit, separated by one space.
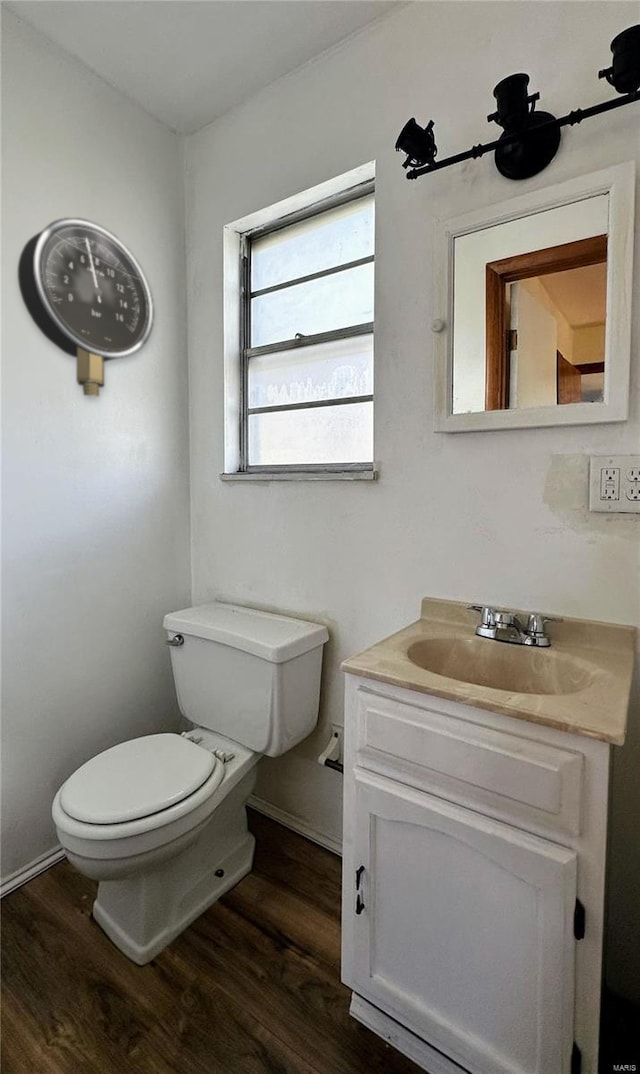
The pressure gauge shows 7 bar
